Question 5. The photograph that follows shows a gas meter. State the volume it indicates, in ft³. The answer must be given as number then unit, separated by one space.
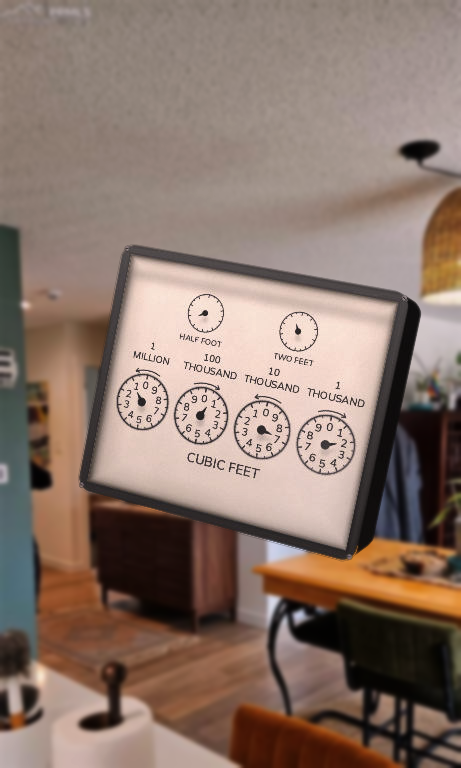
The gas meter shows 107200 ft³
